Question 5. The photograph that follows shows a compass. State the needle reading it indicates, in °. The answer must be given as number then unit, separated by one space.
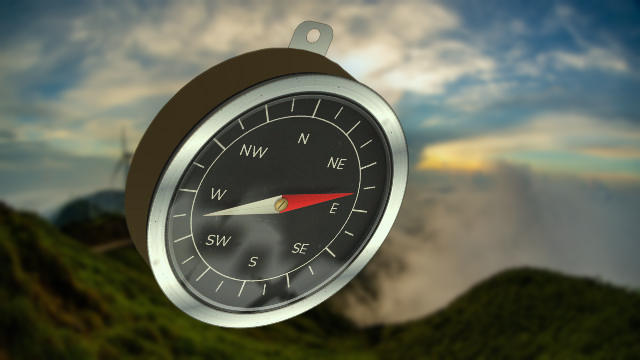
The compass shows 75 °
